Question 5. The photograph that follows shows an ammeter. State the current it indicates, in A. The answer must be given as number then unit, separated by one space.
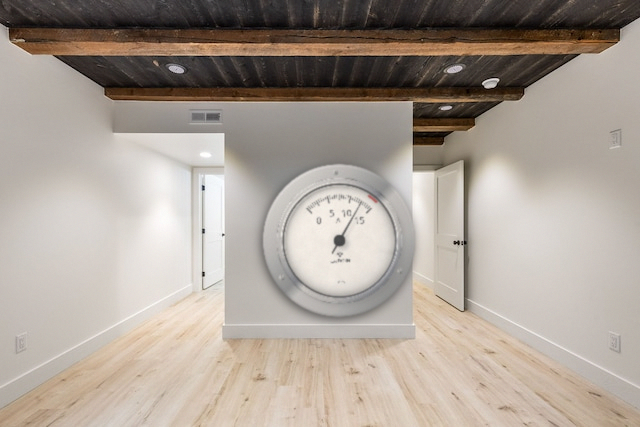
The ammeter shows 12.5 A
